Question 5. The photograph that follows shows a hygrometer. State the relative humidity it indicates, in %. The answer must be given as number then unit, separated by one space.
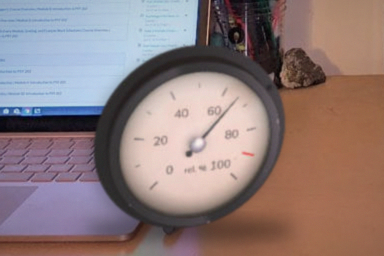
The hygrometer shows 65 %
